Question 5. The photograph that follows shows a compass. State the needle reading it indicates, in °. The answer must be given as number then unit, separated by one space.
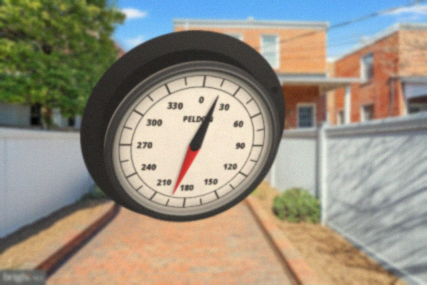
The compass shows 195 °
